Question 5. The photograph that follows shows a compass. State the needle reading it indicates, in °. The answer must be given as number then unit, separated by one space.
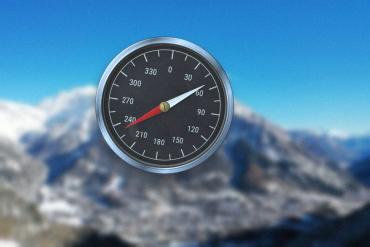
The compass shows 232.5 °
